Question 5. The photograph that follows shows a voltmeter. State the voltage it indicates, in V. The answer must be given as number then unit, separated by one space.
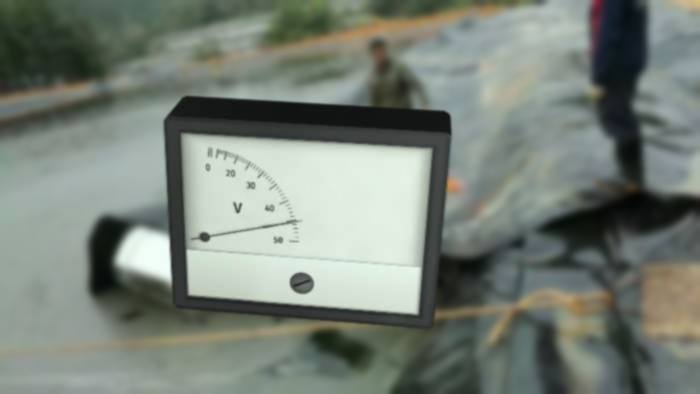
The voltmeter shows 45 V
